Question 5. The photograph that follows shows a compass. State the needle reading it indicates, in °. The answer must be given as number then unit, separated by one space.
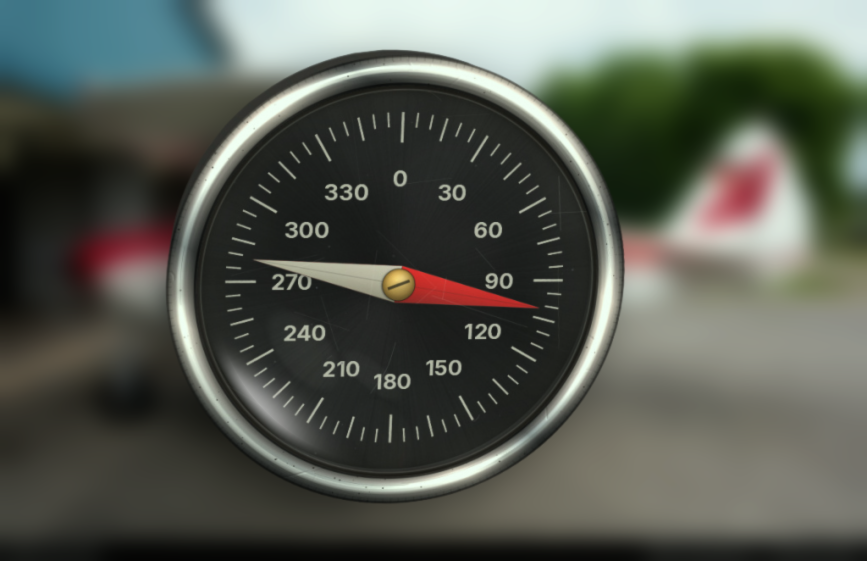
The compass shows 100 °
